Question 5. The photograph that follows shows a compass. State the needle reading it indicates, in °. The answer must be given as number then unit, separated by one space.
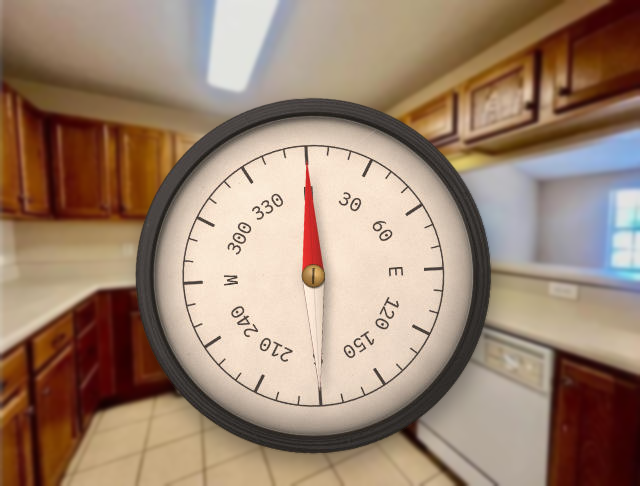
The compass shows 0 °
